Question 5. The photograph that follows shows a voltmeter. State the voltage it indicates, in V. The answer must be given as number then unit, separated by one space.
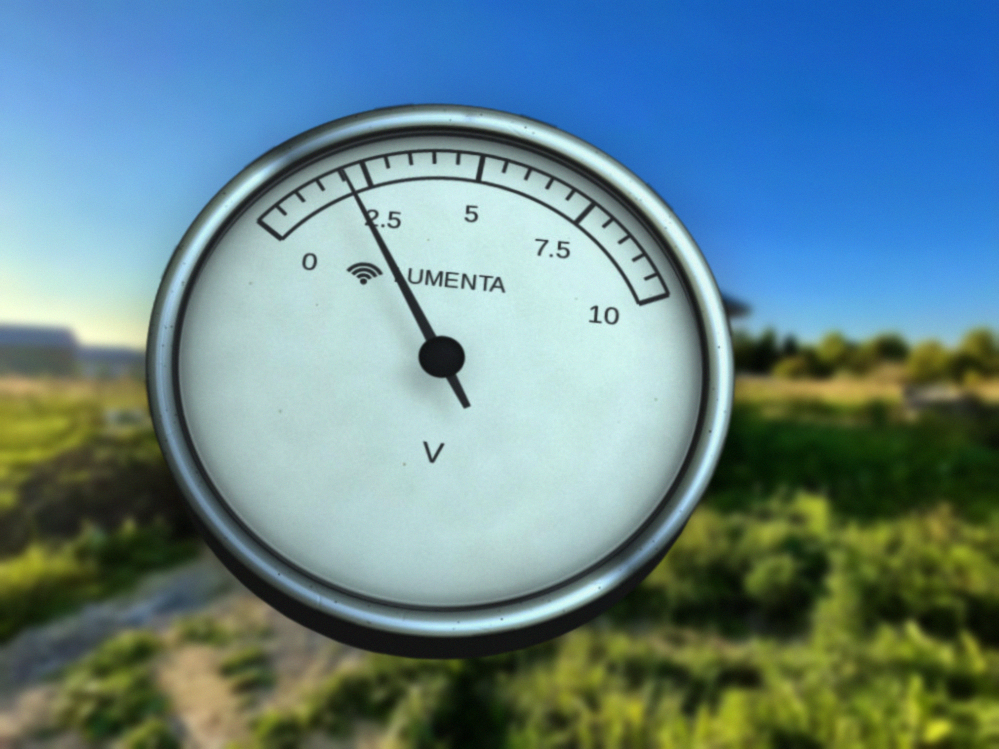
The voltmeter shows 2 V
